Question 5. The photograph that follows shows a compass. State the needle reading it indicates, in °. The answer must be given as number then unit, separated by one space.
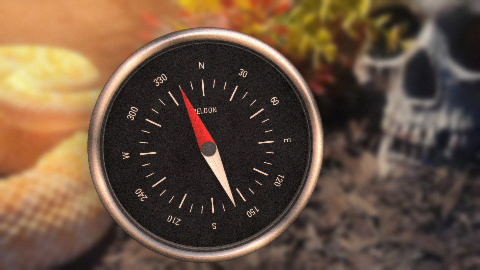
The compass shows 340 °
